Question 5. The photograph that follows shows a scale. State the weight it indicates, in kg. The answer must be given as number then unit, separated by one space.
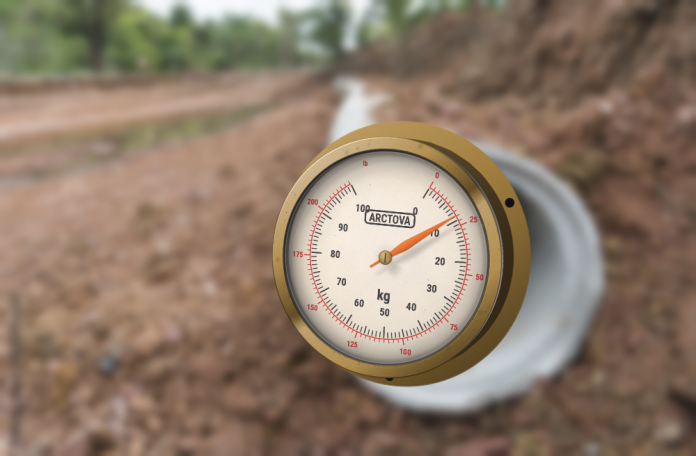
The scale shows 9 kg
